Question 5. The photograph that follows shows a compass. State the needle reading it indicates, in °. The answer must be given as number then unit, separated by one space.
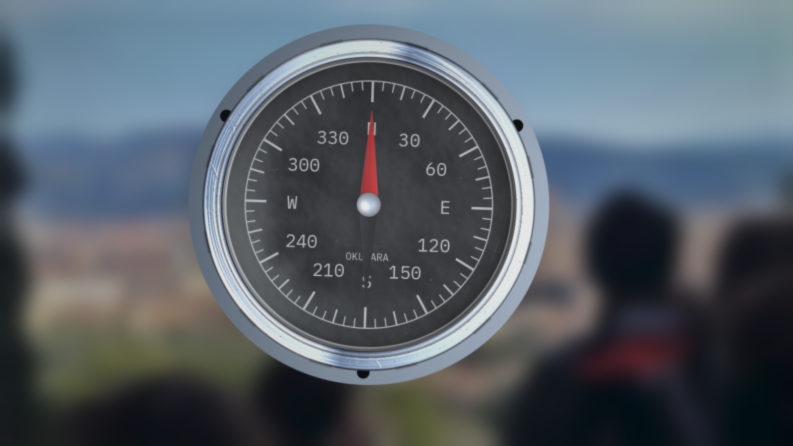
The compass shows 0 °
